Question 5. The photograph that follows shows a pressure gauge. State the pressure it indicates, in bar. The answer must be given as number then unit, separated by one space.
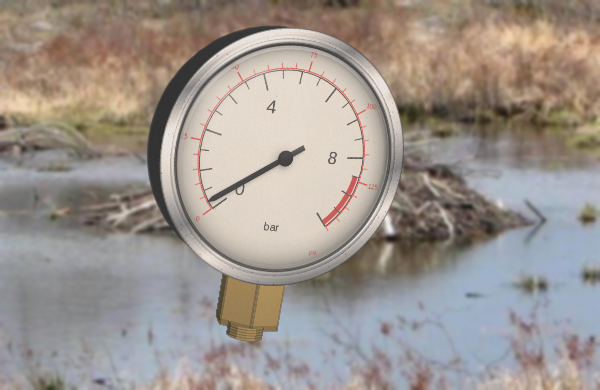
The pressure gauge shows 0.25 bar
